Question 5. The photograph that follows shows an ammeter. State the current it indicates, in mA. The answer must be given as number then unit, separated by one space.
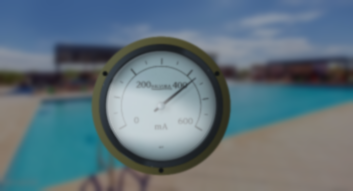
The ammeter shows 425 mA
